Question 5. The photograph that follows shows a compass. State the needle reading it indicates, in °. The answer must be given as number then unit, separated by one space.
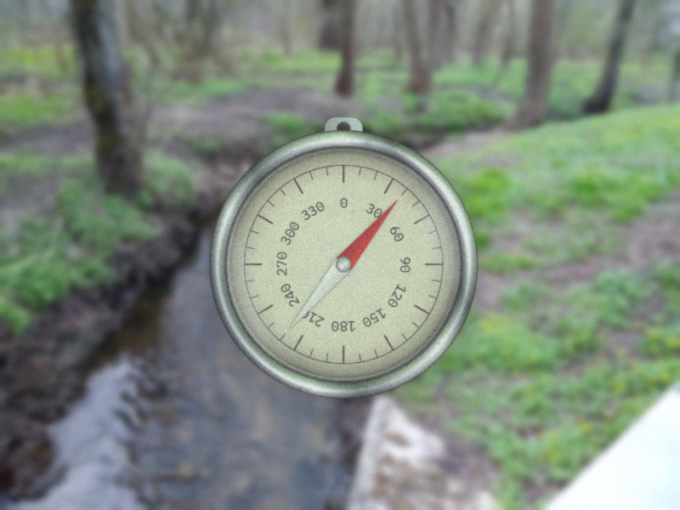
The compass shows 40 °
